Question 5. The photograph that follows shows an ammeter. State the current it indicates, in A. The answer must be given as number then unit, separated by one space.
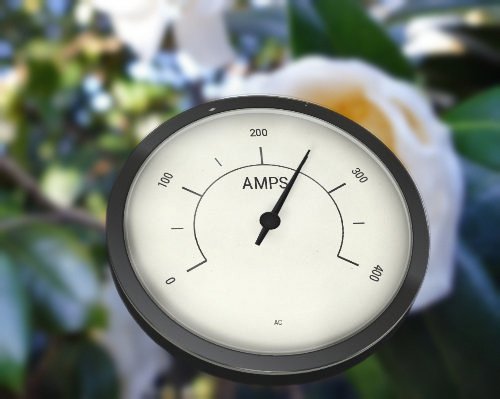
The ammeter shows 250 A
